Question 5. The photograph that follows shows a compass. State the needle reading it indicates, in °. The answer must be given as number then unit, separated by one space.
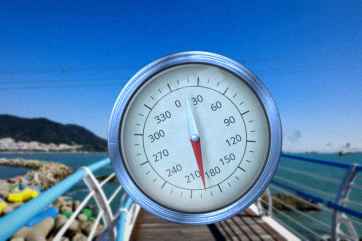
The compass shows 195 °
